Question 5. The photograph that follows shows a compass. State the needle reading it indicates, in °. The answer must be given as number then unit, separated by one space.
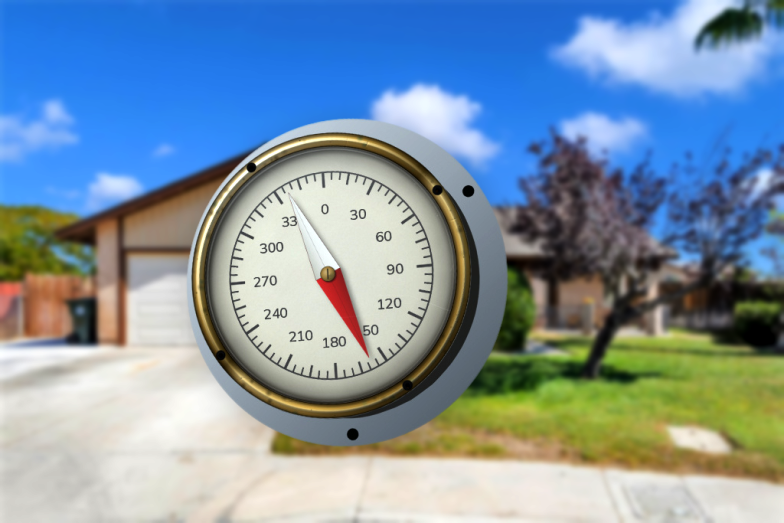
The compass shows 157.5 °
